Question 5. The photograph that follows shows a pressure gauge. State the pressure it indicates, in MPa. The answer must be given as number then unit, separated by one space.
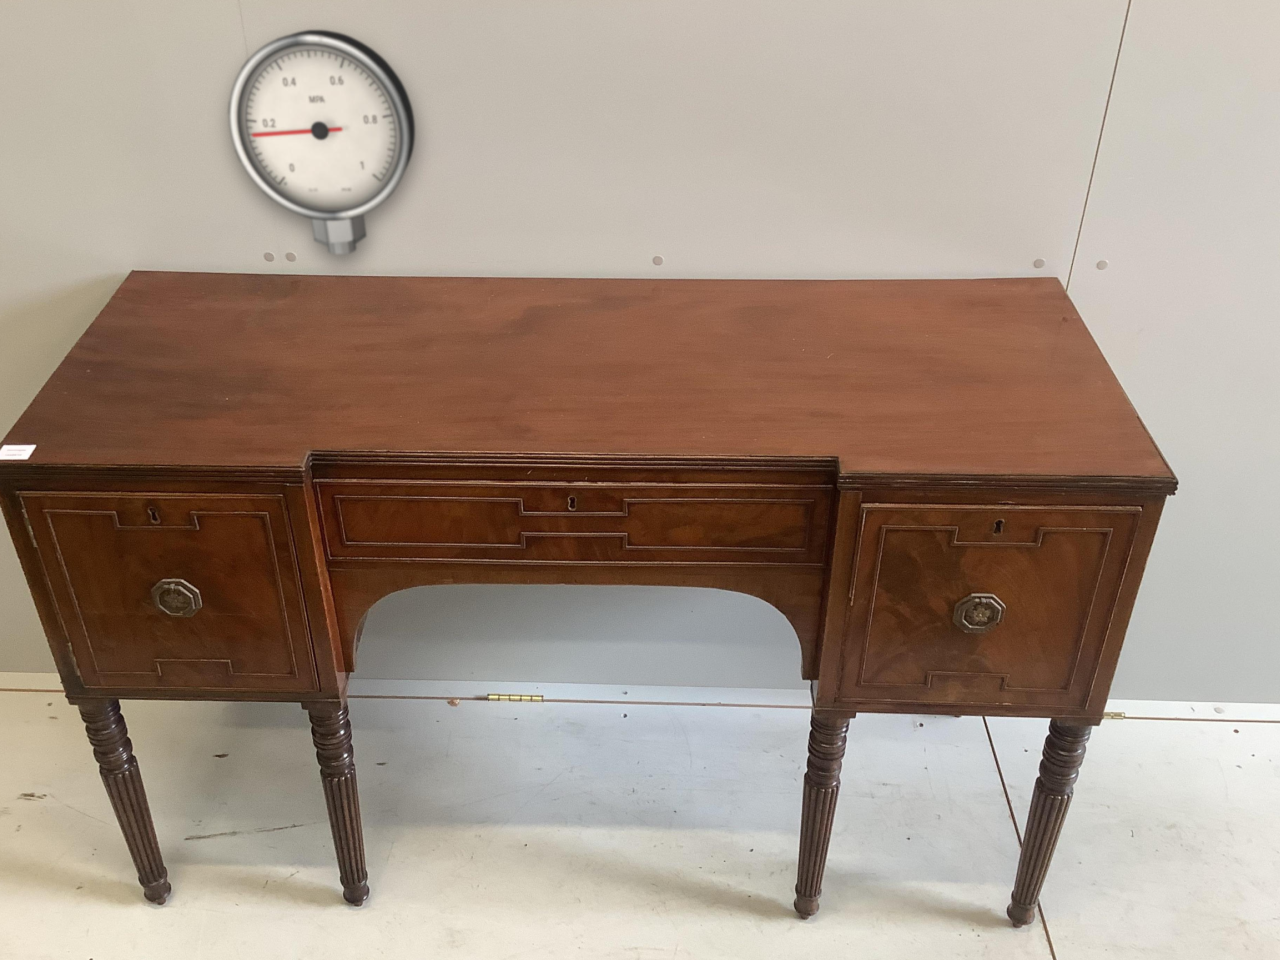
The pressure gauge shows 0.16 MPa
